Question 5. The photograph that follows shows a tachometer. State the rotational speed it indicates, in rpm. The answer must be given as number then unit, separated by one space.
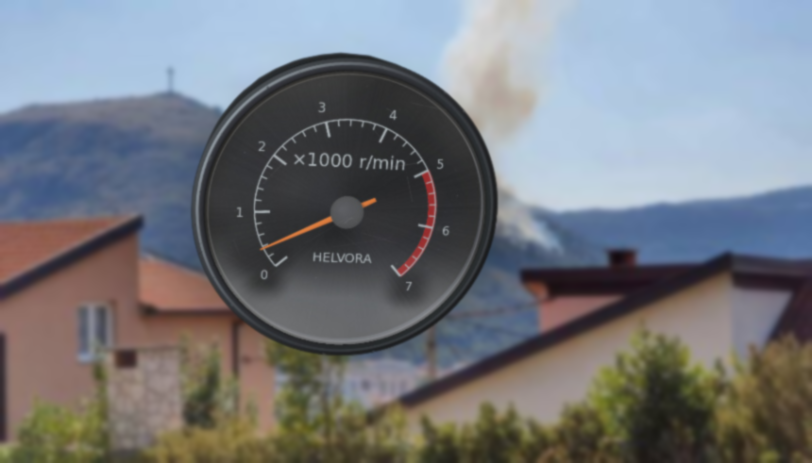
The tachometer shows 400 rpm
